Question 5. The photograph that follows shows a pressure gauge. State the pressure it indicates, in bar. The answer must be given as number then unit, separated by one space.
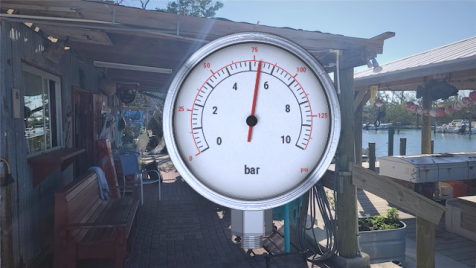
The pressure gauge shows 5.4 bar
